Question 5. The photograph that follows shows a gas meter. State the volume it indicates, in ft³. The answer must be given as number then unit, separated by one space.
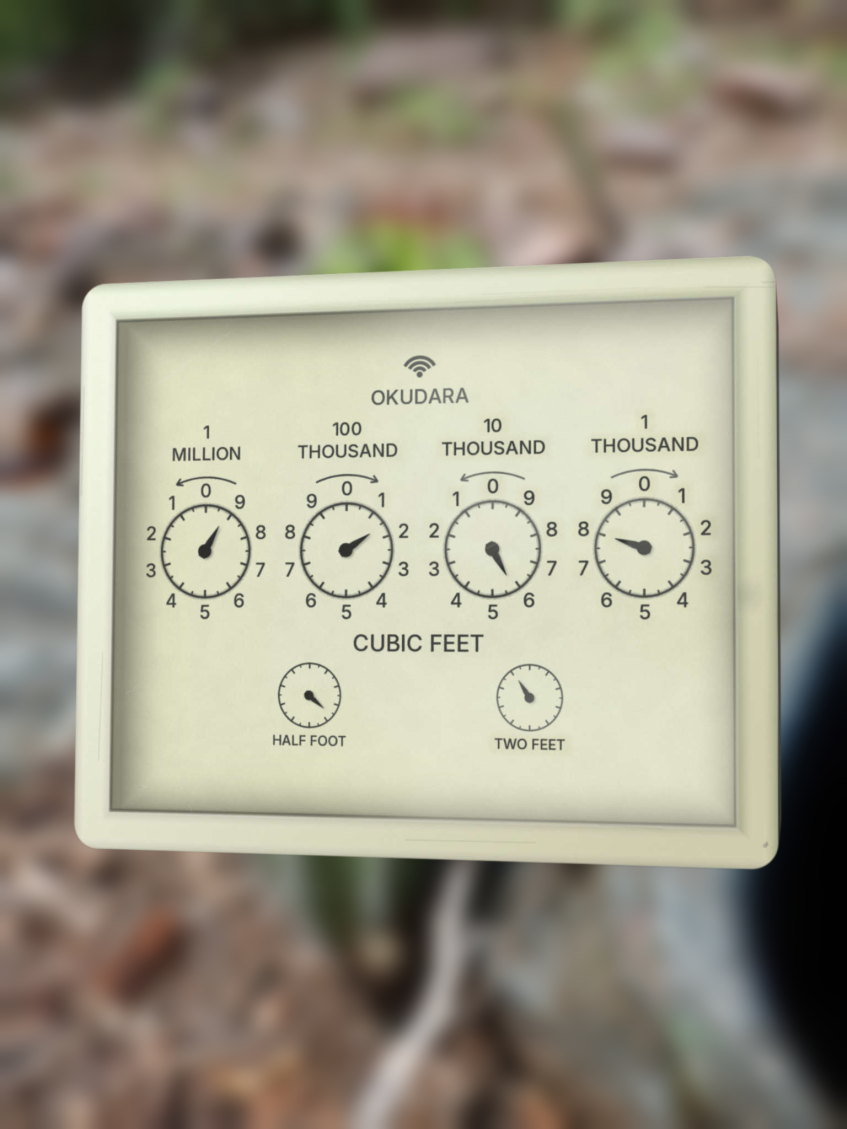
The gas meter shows 915800 ft³
